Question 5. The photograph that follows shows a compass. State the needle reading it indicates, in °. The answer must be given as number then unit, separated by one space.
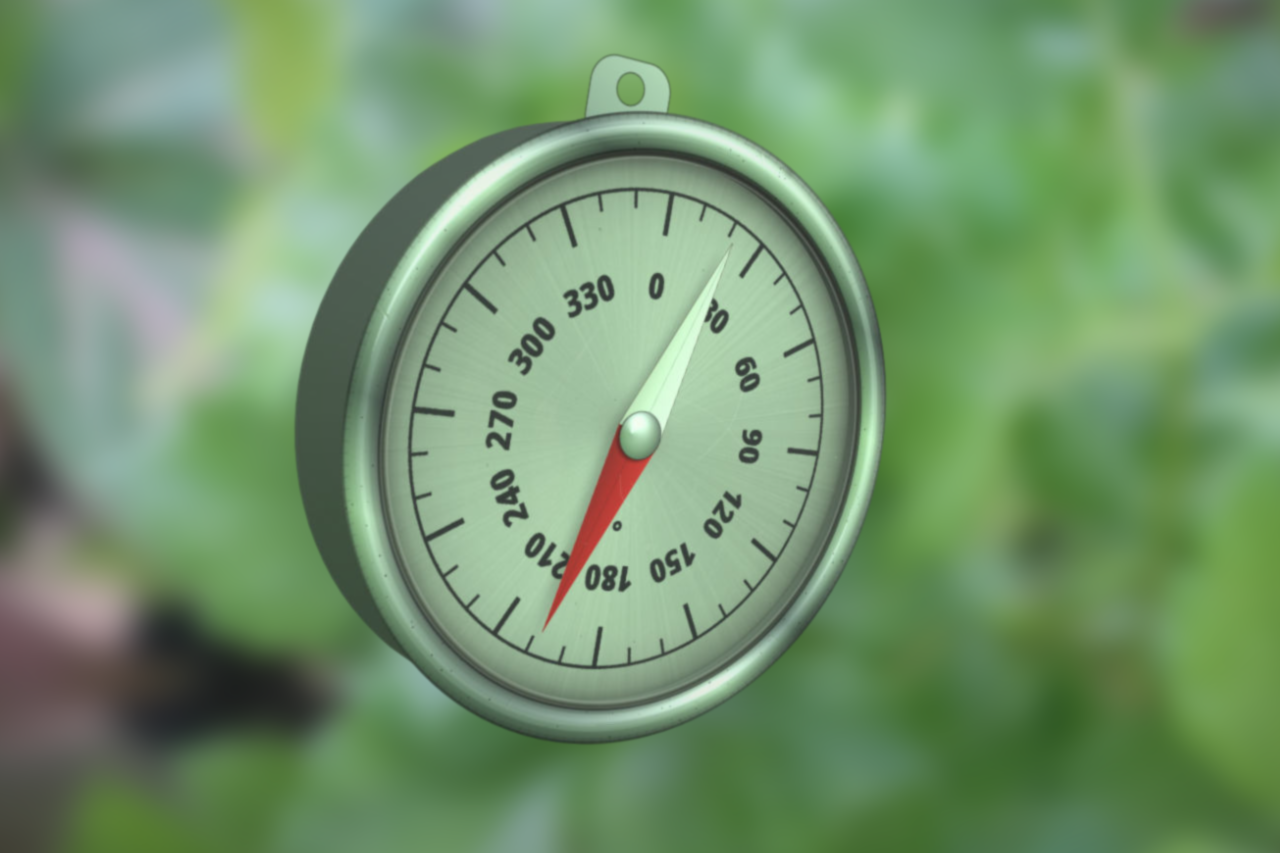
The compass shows 200 °
